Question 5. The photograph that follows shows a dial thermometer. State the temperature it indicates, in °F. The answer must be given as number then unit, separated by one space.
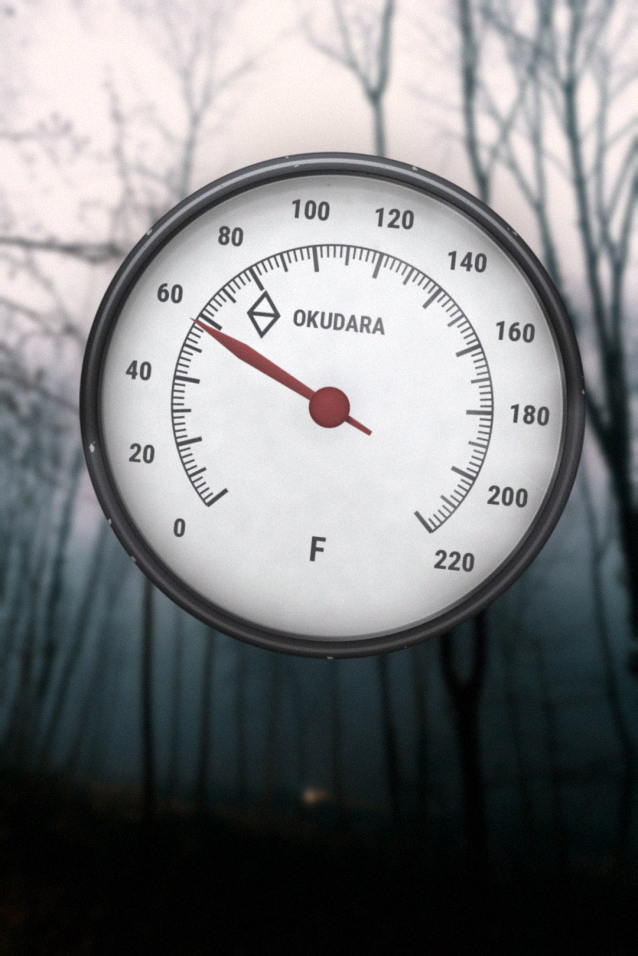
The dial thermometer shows 58 °F
